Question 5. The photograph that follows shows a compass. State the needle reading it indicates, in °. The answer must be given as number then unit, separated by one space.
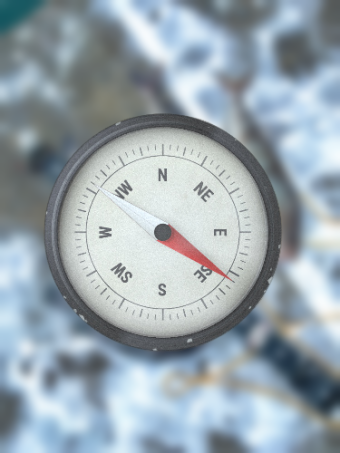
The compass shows 125 °
